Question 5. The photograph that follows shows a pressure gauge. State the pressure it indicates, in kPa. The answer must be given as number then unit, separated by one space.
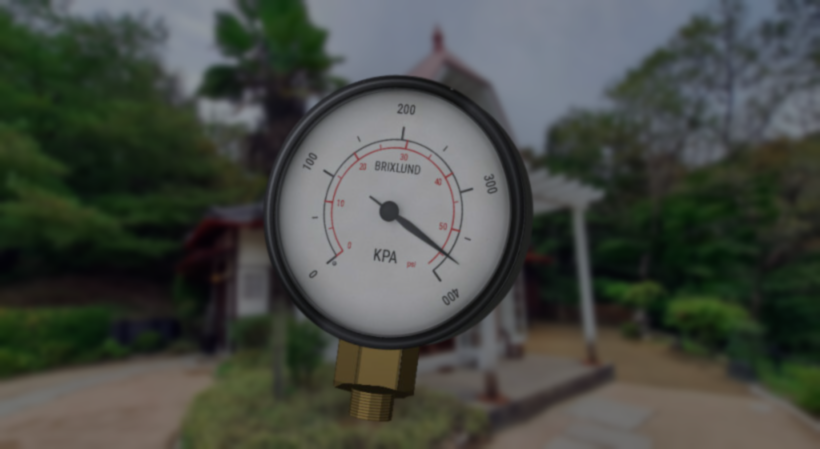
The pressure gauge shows 375 kPa
